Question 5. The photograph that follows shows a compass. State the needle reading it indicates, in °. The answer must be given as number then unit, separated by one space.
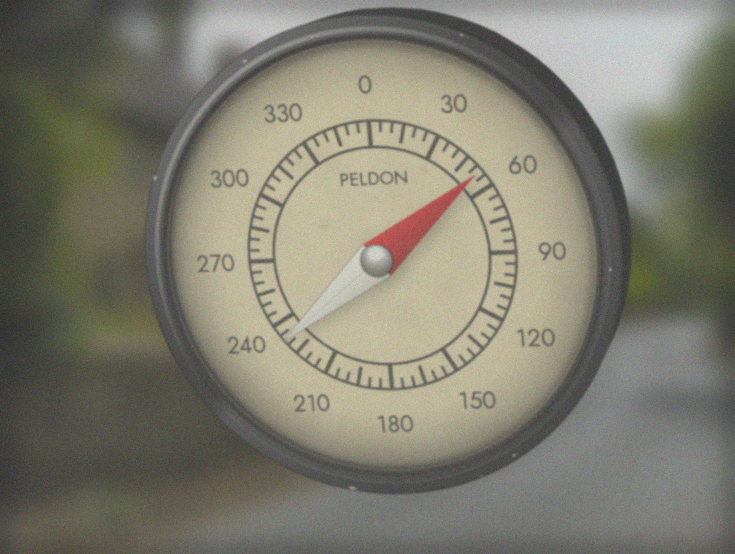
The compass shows 52.5 °
